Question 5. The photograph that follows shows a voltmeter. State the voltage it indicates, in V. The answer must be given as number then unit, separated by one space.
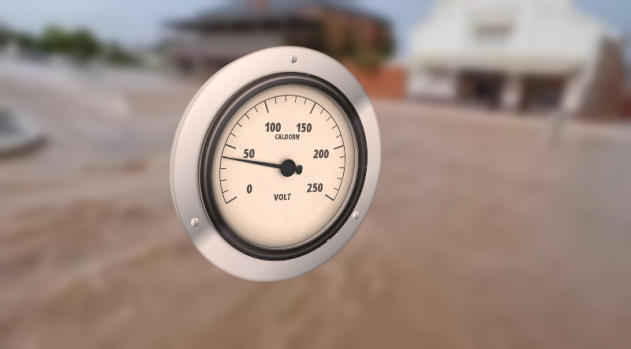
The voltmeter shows 40 V
